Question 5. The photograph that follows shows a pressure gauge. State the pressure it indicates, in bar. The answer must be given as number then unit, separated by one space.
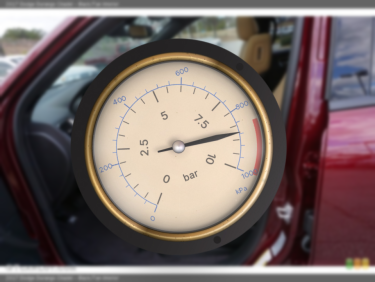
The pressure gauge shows 8.75 bar
